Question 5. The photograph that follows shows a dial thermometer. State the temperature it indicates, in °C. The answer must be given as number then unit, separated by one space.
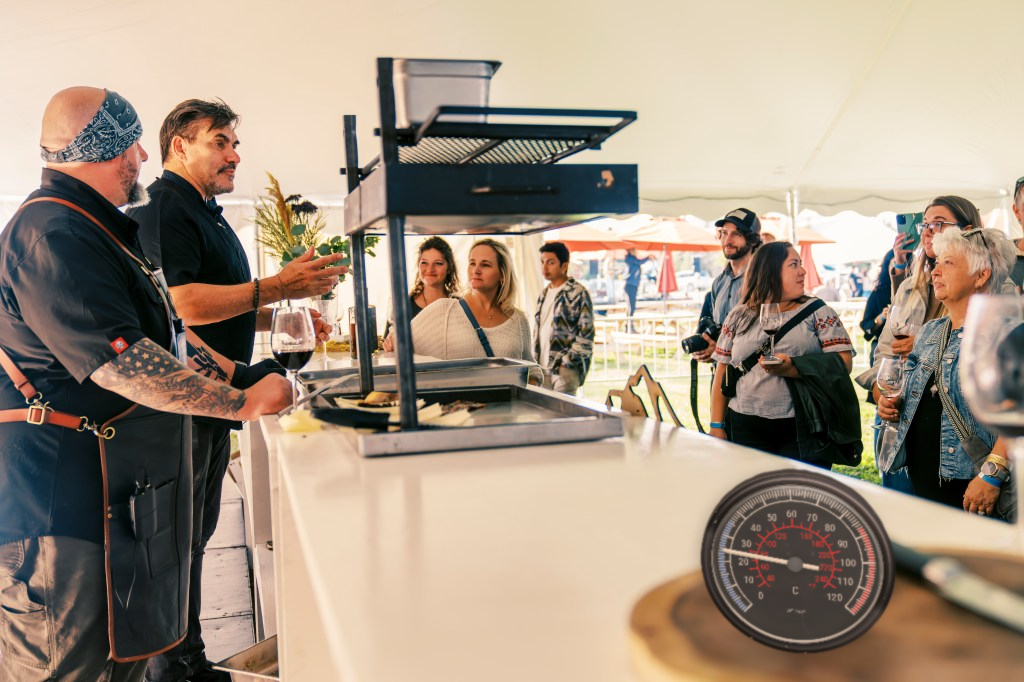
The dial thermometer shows 25 °C
